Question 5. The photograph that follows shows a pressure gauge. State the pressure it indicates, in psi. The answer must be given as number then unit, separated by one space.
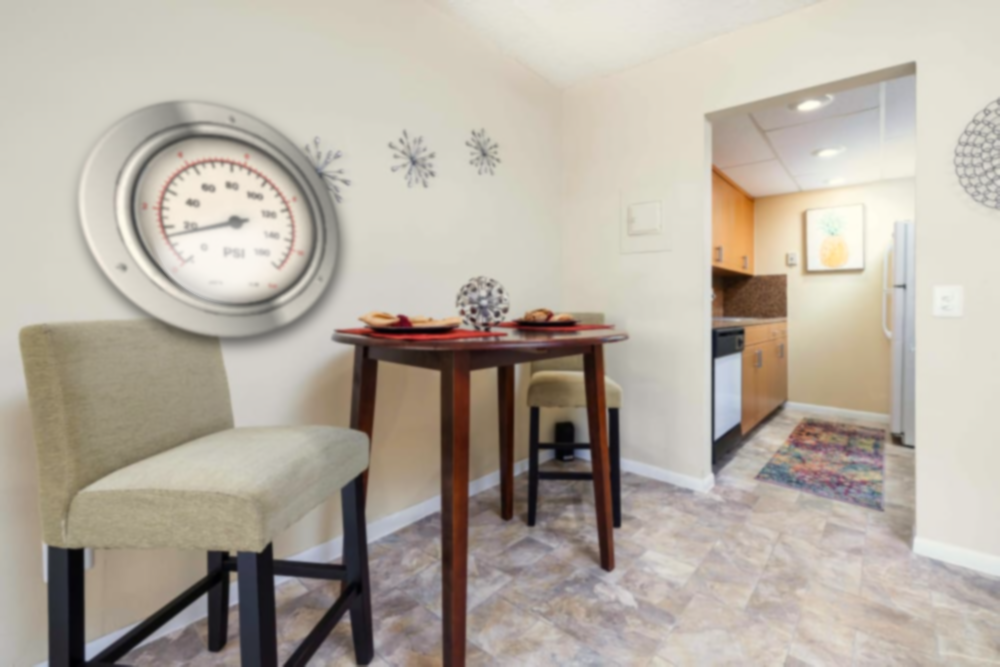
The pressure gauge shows 15 psi
